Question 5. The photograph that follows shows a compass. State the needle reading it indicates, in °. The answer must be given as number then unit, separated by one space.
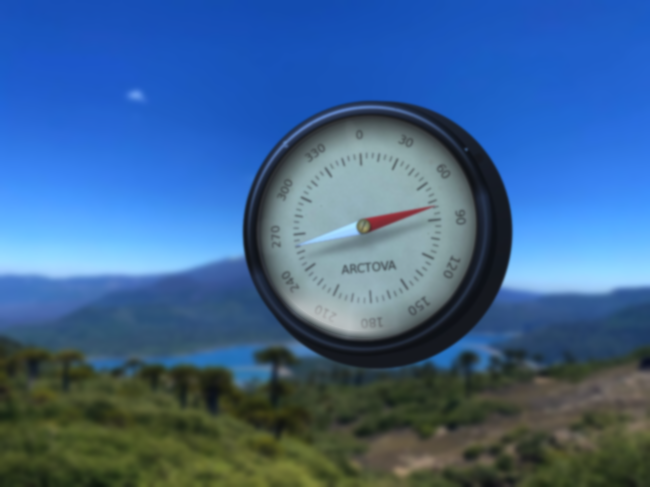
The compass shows 80 °
